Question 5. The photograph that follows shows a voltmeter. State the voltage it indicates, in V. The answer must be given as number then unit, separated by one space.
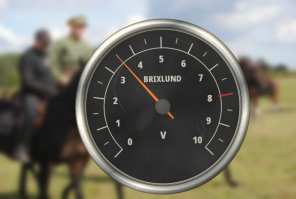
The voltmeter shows 3.5 V
